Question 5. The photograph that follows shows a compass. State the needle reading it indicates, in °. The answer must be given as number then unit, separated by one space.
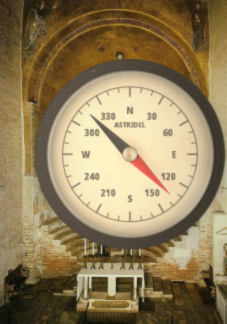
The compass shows 135 °
